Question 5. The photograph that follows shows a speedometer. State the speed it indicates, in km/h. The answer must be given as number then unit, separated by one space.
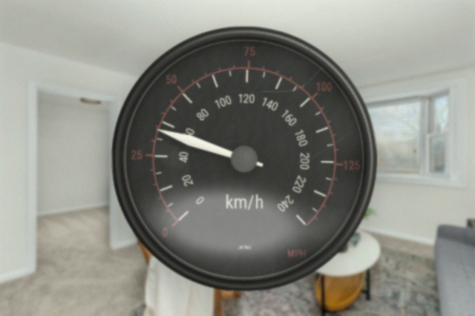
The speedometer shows 55 km/h
